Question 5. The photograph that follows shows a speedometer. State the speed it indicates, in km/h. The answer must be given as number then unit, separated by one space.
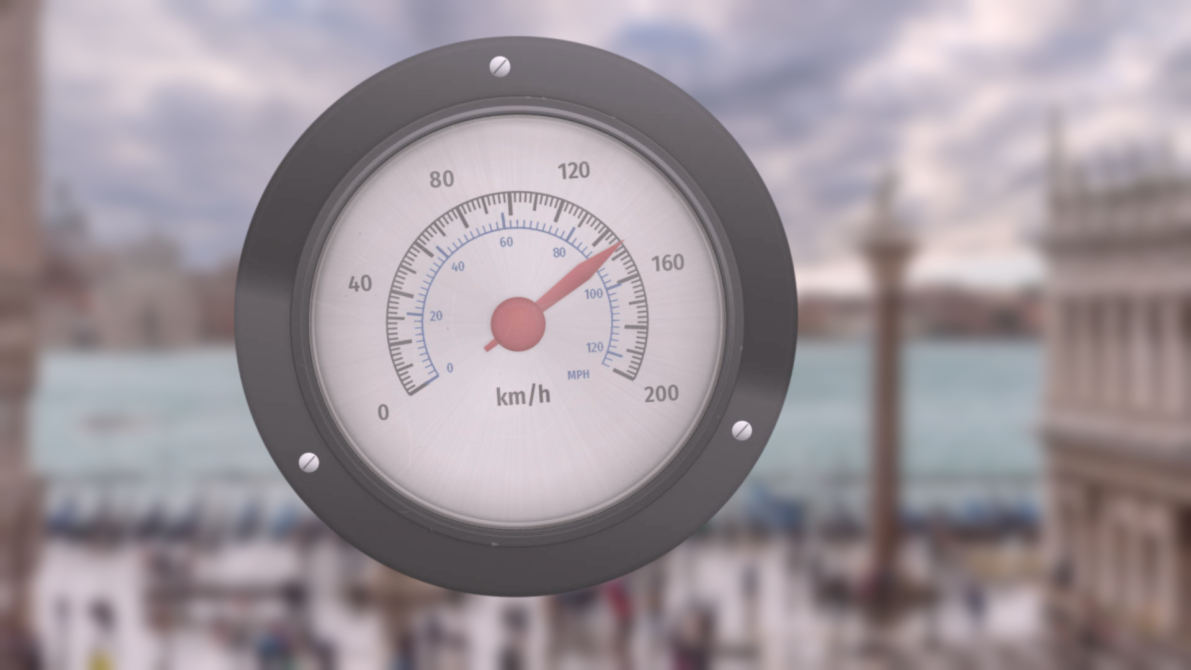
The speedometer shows 146 km/h
